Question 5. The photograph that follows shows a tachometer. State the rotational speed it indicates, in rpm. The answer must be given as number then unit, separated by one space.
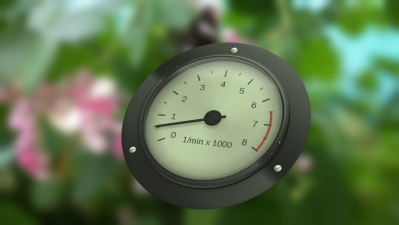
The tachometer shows 500 rpm
